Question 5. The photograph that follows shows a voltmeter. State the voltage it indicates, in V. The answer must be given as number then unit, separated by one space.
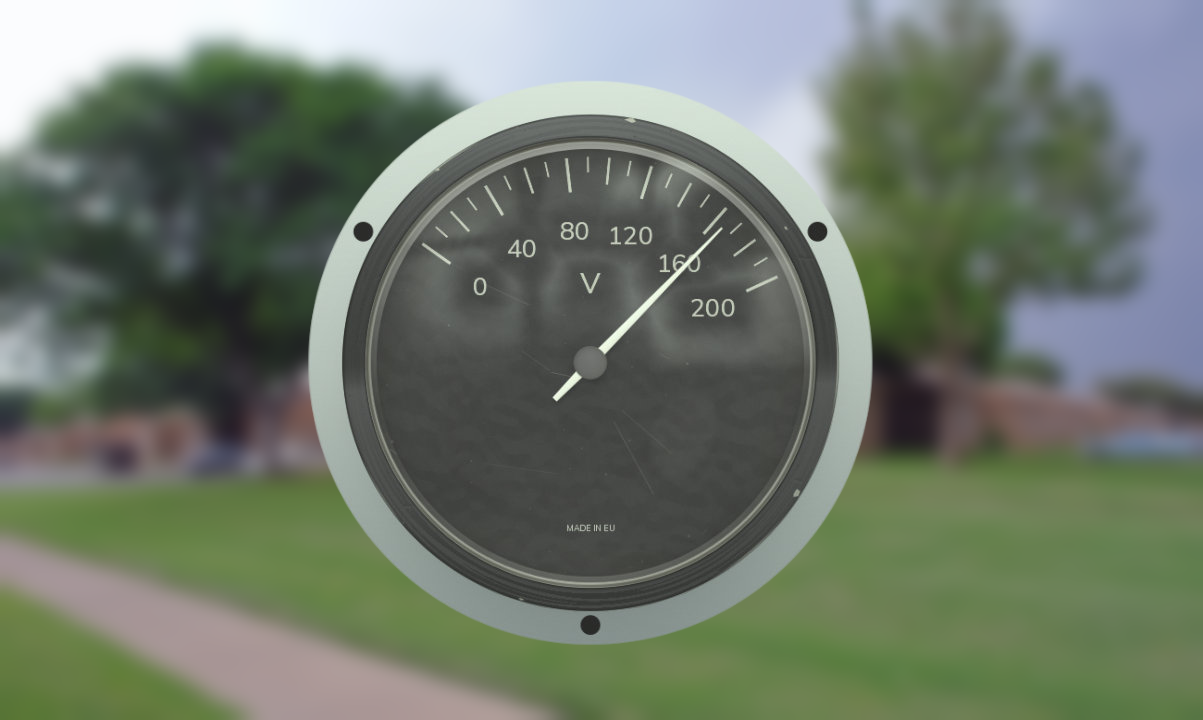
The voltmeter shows 165 V
